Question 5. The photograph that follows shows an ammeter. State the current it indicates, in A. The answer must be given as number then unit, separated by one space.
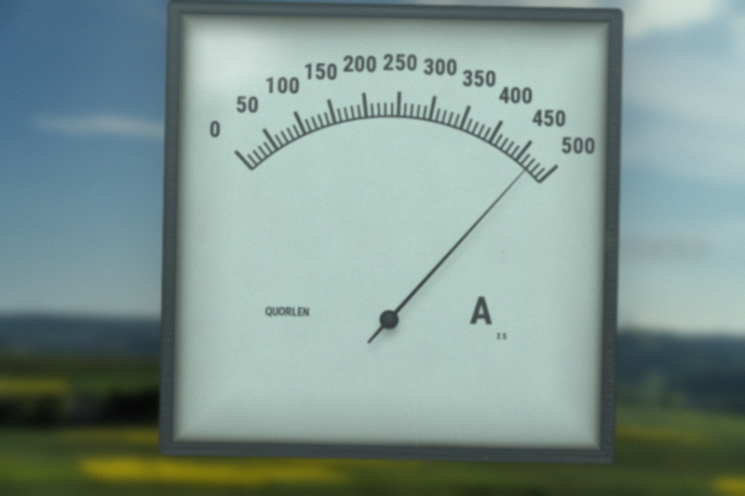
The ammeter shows 470 A
